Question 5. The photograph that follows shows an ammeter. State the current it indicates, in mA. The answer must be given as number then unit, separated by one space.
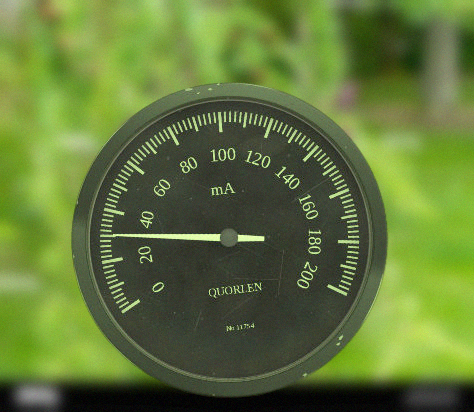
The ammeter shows 30 mA
